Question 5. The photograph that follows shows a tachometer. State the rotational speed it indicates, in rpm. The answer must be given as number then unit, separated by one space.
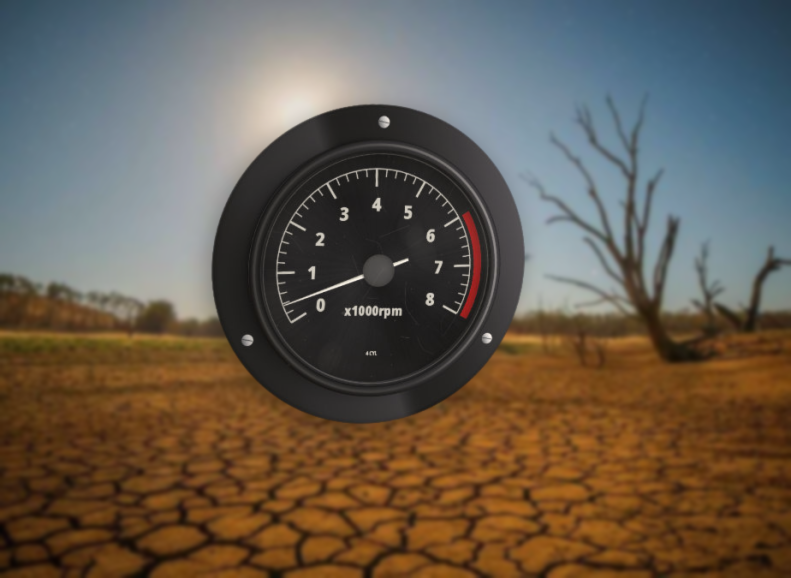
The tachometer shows 400 rpm
